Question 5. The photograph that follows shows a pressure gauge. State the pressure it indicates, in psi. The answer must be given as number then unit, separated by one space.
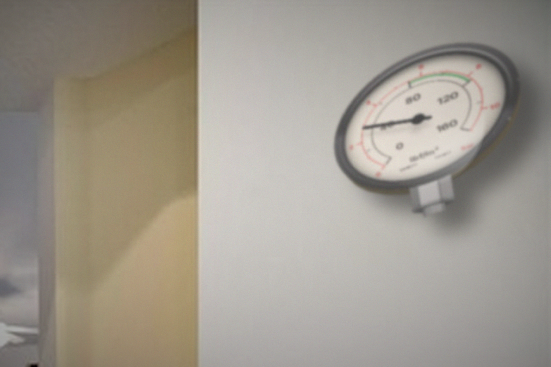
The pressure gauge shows 40 psi
